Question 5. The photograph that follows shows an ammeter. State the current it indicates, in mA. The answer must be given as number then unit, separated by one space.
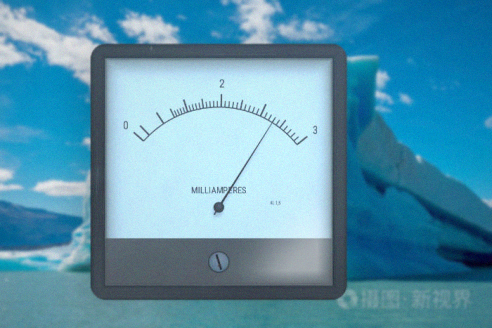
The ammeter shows 2.65 mA
